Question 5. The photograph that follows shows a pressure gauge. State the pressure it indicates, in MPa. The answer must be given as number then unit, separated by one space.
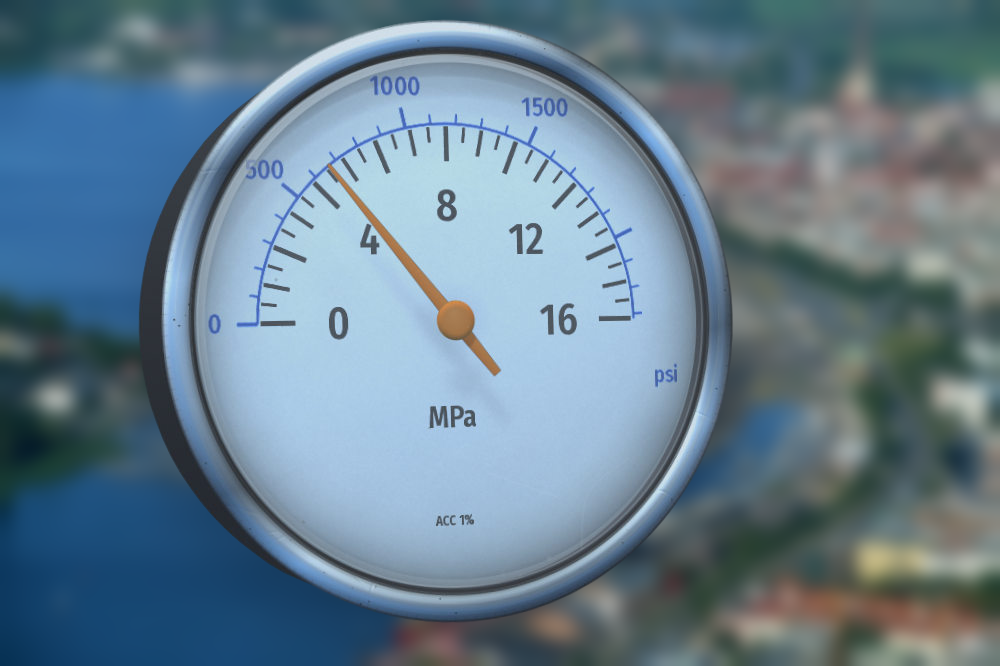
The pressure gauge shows 4.5 MPa
